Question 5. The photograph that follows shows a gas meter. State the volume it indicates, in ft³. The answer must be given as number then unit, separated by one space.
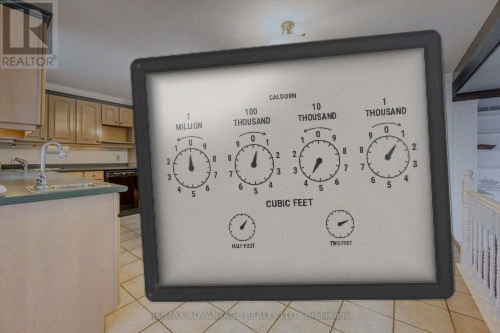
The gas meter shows 4100 ft³
